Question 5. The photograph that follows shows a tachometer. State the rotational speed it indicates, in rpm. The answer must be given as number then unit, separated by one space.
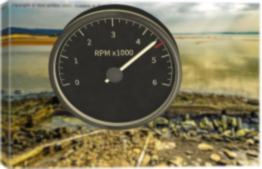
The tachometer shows 4400 rpm
